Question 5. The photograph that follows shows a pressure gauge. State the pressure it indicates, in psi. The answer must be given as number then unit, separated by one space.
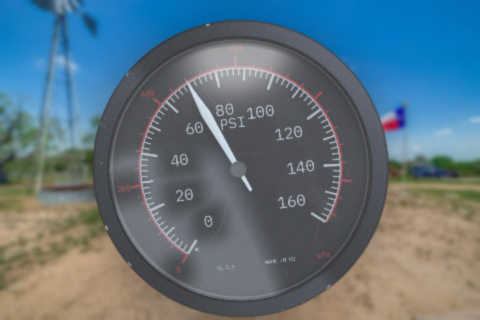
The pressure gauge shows 70 psi
